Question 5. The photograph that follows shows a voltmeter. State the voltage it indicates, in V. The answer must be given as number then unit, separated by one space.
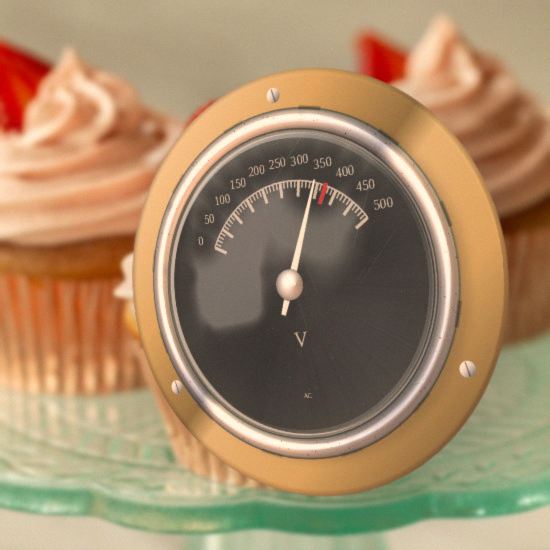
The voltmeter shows 350 V
